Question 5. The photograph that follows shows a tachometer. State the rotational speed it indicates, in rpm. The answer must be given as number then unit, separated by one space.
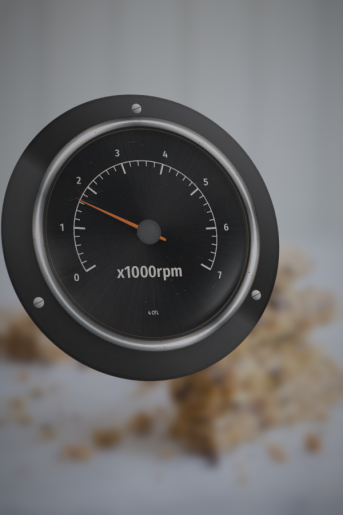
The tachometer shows 1600 rpm
